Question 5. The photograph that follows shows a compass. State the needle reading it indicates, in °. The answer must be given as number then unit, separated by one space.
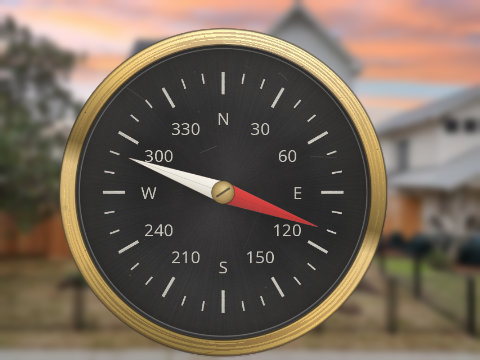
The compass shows 110 °
